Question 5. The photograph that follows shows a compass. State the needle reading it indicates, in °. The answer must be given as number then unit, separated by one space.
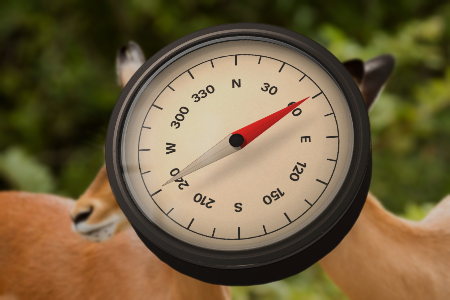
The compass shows 60 °
